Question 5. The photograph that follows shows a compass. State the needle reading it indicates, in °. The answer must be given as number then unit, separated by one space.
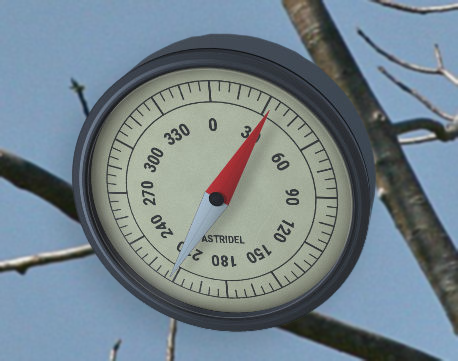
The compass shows 32.5 °
